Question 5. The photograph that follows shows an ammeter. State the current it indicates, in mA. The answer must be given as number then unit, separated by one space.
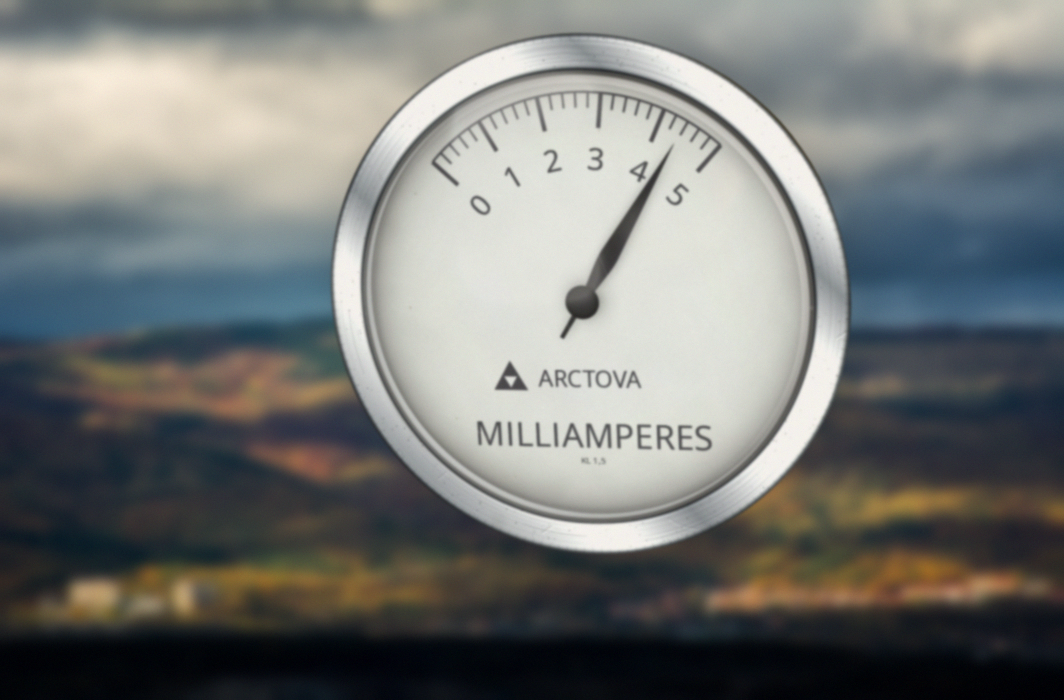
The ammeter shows 4.4 mA
